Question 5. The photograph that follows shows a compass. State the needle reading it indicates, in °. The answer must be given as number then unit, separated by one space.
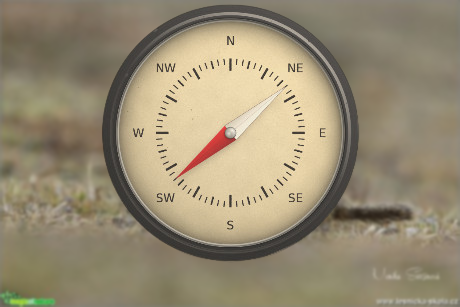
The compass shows 230 °
